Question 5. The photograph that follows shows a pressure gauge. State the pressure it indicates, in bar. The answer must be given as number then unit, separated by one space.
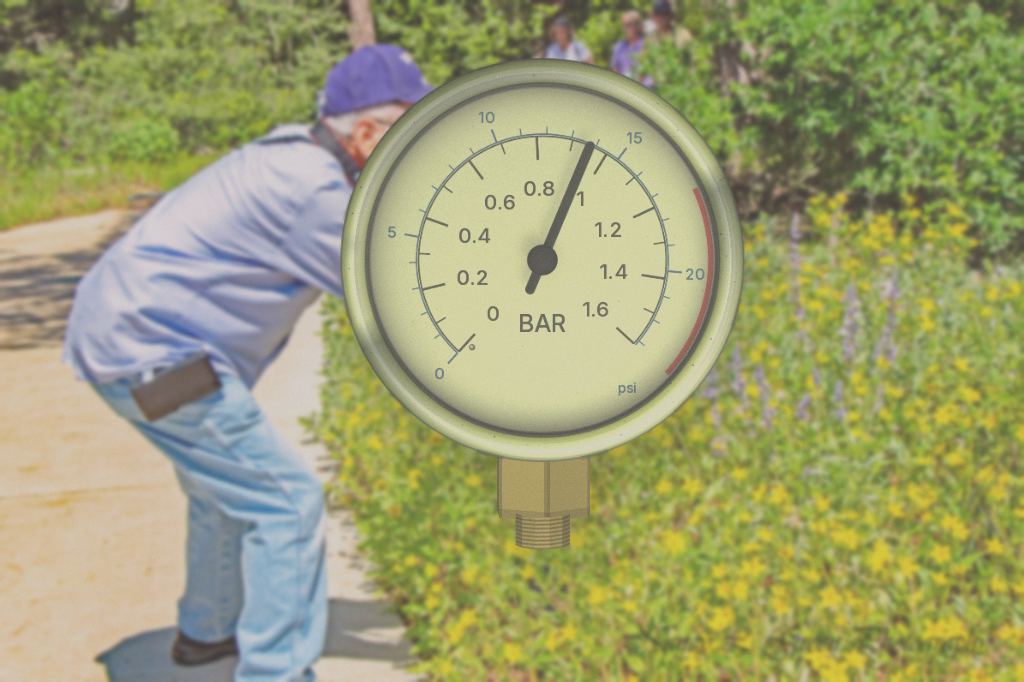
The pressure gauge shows 0.95 bar
